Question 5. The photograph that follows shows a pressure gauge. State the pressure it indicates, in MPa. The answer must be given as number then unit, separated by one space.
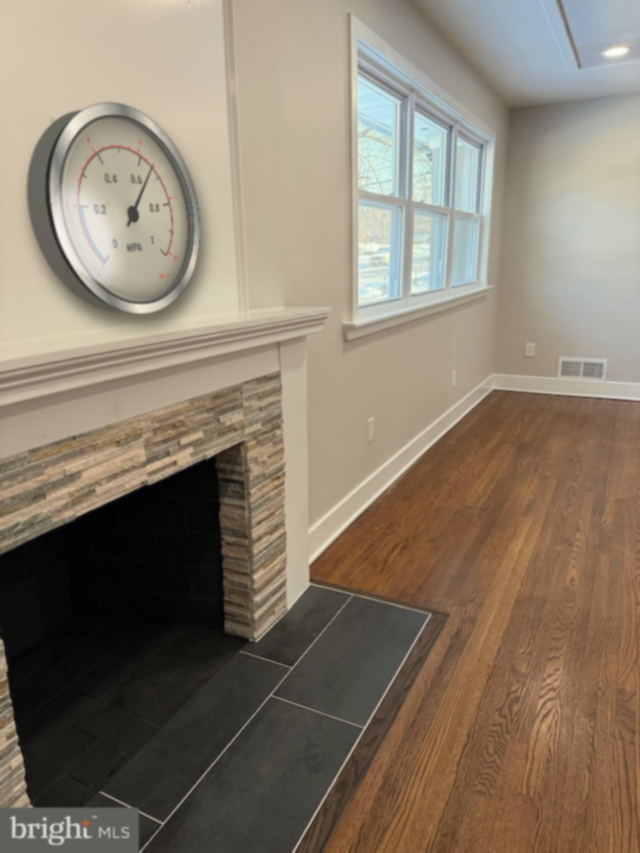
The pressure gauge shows 0.65 MPa
